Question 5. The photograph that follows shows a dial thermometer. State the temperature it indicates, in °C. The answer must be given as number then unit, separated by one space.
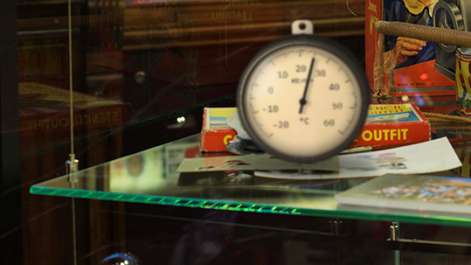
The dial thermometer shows 25 °C
